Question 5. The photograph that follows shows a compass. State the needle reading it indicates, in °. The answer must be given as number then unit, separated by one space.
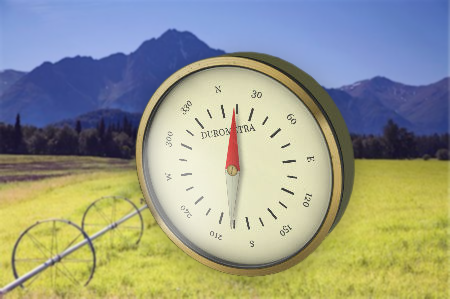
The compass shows 15 °
